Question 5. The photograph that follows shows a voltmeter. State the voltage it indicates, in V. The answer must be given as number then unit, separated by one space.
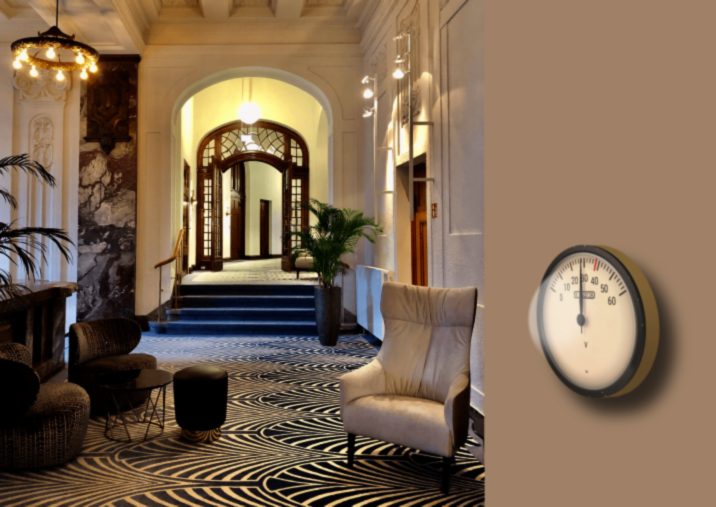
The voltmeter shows 30 V
